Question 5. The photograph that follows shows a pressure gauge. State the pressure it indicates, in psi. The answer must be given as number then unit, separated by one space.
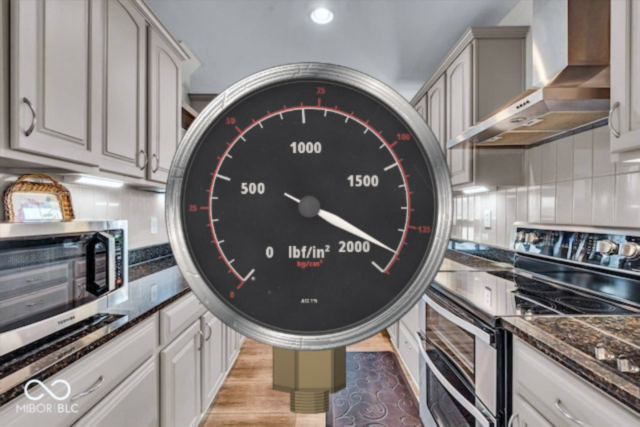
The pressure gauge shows 1900 psi
